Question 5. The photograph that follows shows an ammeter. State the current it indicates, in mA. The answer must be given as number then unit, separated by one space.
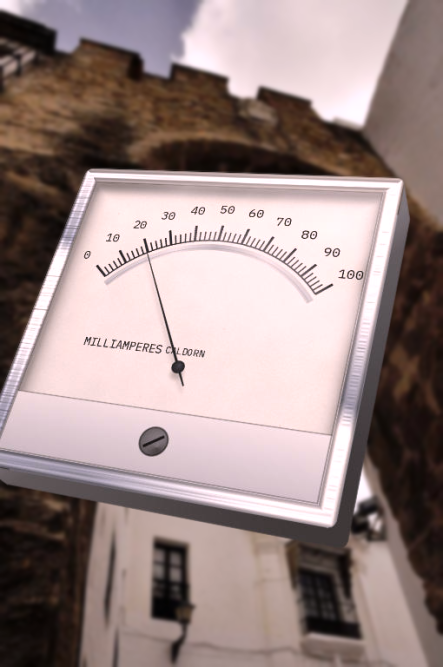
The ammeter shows 20 mA
